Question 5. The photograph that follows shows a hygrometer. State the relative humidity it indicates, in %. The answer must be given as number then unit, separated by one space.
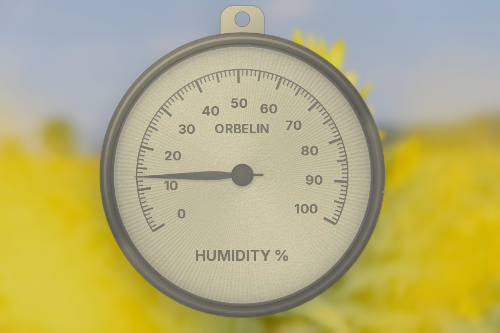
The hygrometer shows 13 %
